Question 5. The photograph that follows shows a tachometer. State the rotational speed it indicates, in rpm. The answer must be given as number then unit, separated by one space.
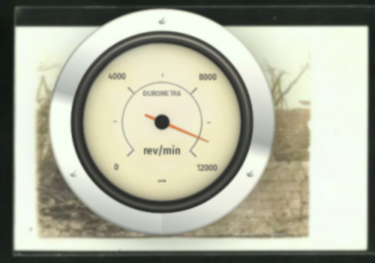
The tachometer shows 11000 rpm
